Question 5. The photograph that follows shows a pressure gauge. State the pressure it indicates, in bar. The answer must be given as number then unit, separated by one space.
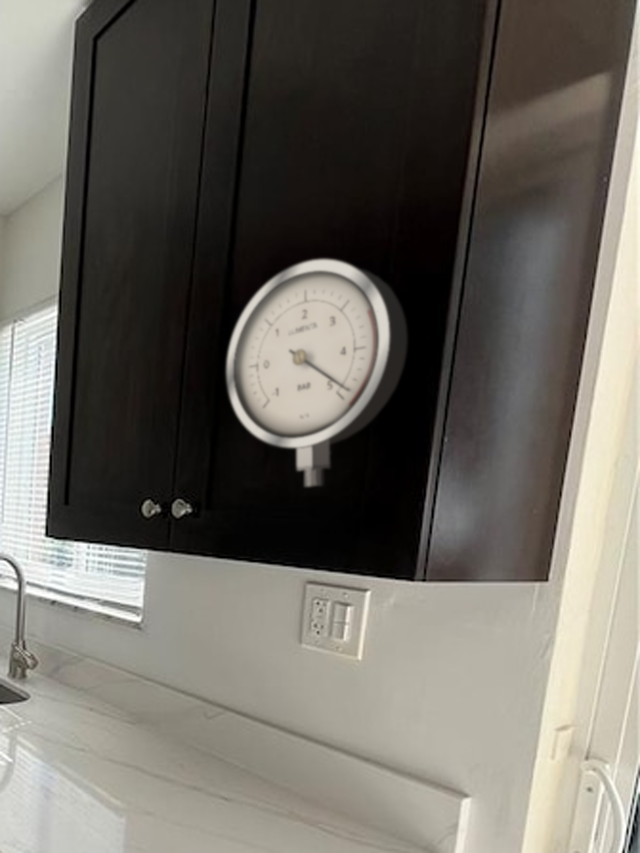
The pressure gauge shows 4.8 bar
